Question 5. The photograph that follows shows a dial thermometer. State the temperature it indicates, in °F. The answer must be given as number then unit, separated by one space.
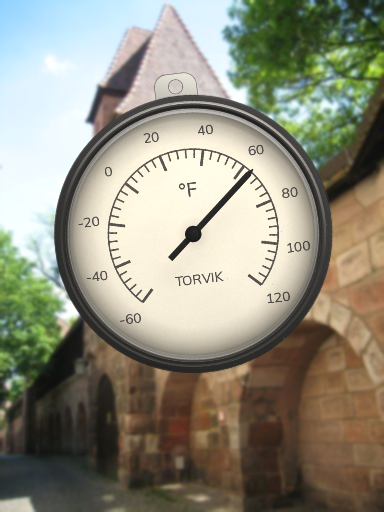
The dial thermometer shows 64 °F
